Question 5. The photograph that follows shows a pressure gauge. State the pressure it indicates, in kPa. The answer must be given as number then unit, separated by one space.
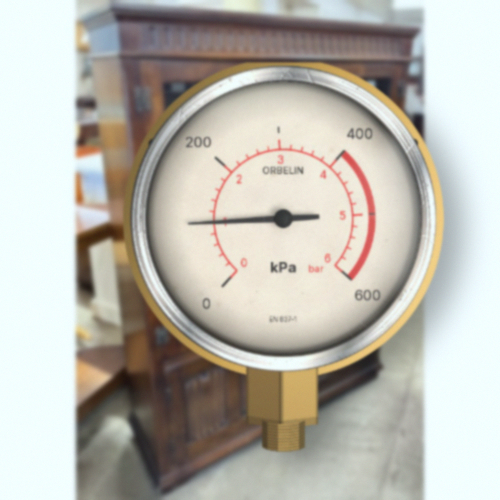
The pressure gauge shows 100 kPa
